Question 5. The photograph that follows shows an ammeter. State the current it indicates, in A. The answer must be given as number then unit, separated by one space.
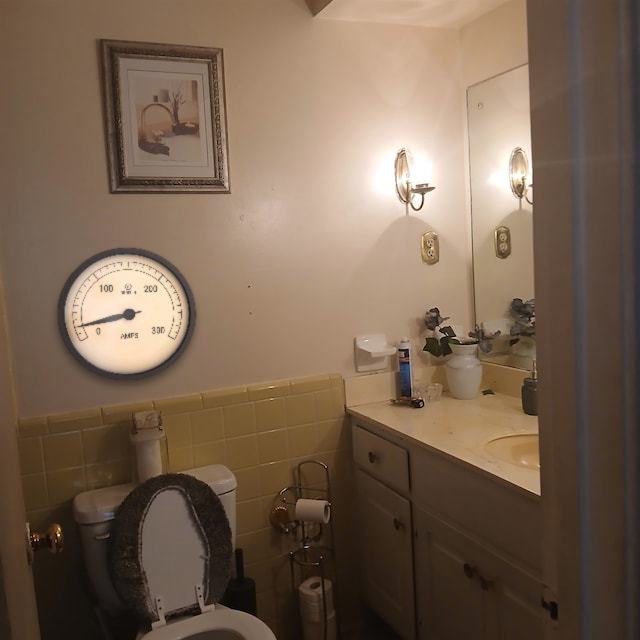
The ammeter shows 20 A
